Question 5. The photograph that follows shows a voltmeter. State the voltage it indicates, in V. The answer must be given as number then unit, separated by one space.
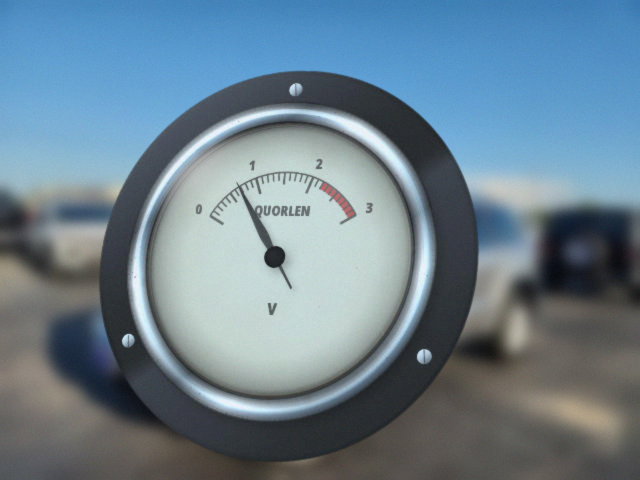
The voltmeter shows 0.7 V
